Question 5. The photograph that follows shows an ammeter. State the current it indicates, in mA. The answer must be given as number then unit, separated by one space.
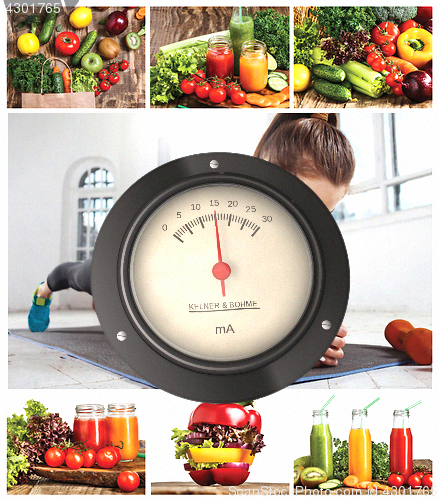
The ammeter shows 15 mA
